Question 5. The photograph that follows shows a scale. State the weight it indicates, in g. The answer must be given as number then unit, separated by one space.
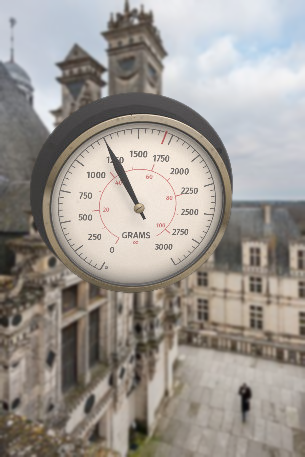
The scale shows 1250 g
